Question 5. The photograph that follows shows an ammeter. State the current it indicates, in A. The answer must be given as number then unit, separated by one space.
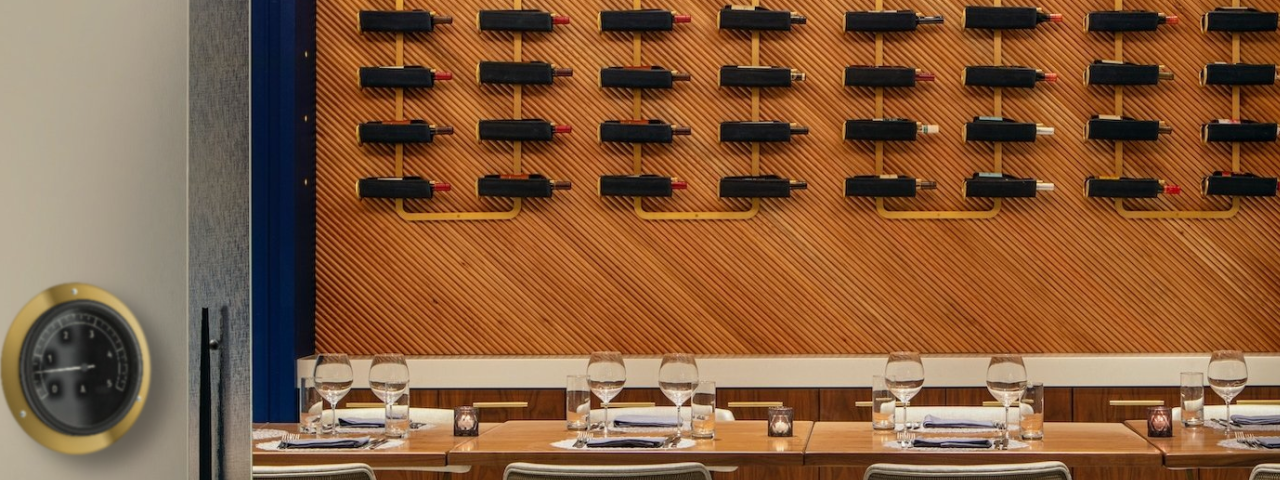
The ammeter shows 0.6 A
